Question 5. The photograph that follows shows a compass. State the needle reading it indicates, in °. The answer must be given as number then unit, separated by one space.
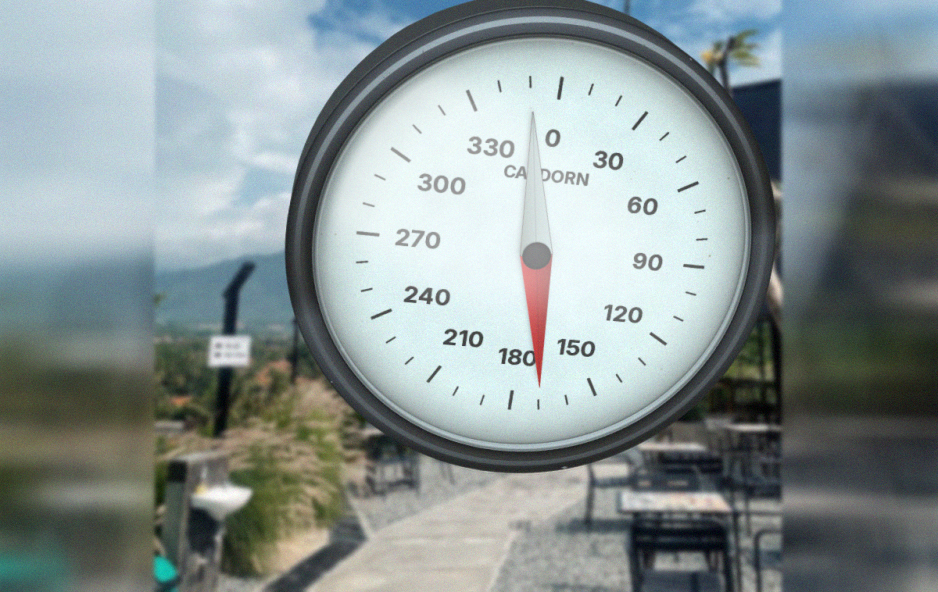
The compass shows 170 °
